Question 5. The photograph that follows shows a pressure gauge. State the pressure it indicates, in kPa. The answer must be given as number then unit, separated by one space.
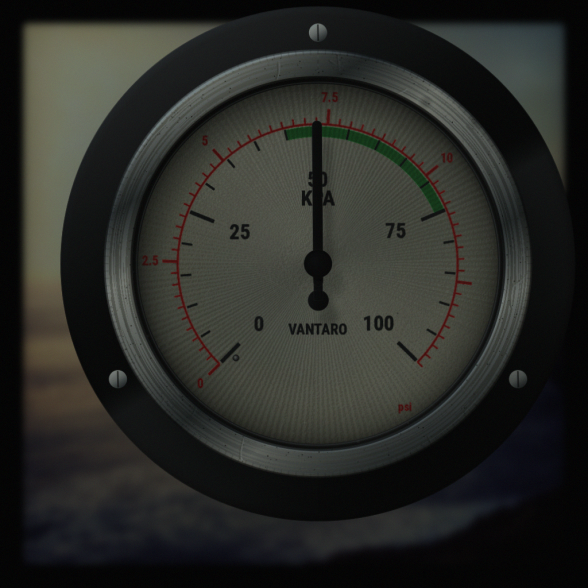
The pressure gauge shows 50 kPa
